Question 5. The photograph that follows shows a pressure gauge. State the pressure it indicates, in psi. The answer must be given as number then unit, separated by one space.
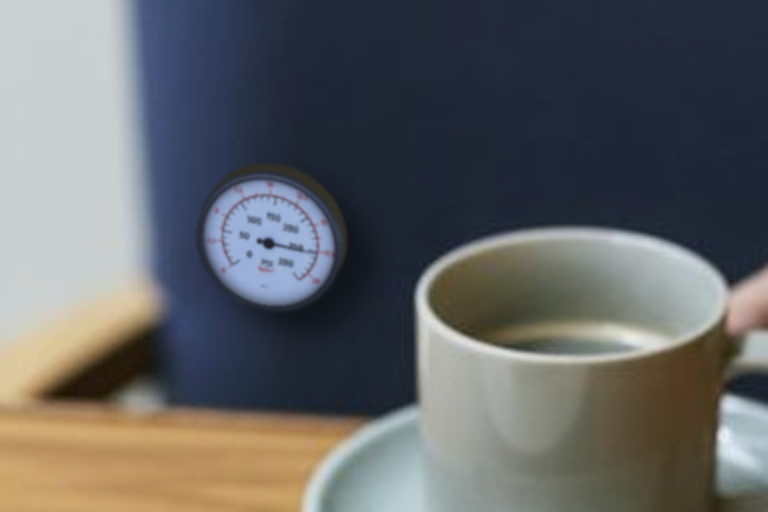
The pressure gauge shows 250 psi
